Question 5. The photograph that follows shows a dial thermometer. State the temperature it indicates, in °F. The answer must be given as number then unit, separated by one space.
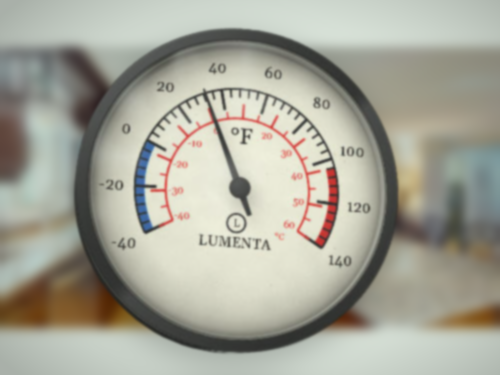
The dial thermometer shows 32 °F
